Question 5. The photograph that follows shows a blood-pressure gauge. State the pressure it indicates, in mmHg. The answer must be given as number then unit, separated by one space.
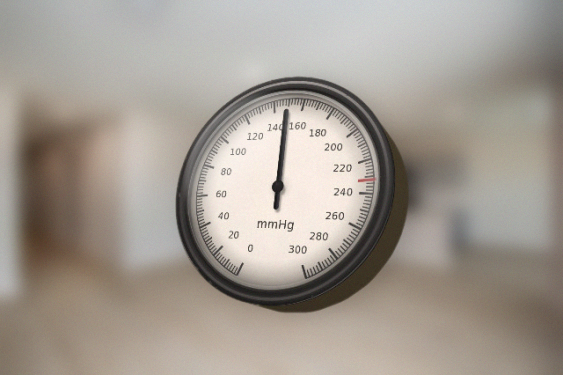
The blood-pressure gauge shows 150 mmHg
